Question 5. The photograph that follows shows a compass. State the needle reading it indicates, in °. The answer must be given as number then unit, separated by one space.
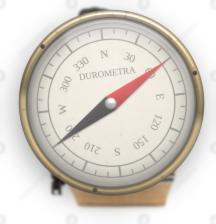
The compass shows 60 °
